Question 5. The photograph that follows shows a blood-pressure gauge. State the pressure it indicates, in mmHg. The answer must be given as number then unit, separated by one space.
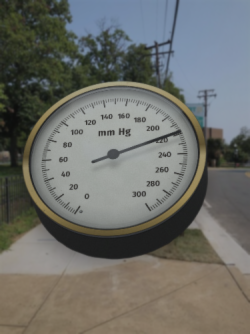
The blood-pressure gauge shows 220 mmHg
